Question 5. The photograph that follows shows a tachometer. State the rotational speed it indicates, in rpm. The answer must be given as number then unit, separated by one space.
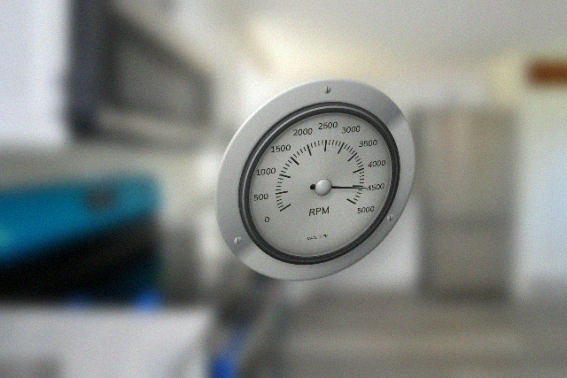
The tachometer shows 4500 rpm
